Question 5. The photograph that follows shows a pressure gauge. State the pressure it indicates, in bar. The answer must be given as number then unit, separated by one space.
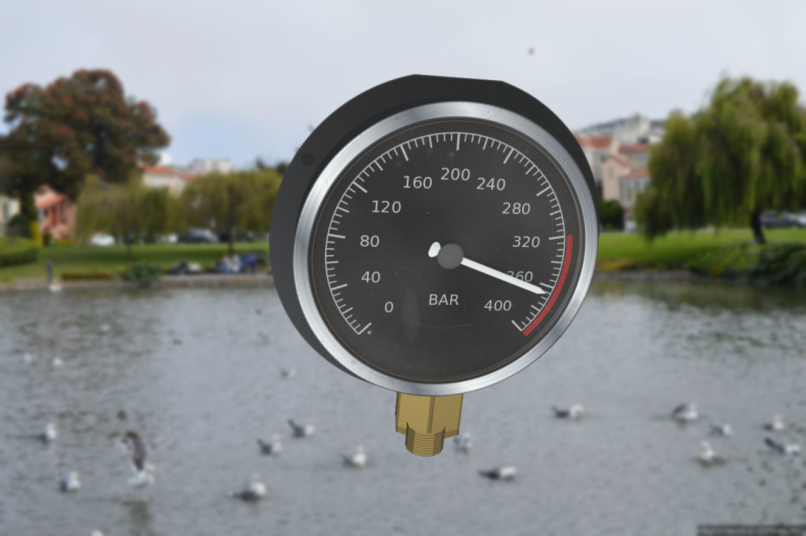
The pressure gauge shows 365 bar
